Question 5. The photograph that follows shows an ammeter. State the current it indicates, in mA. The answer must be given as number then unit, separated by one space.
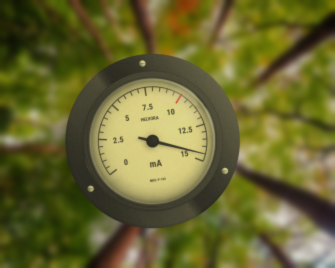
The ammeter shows 14.5 mA
